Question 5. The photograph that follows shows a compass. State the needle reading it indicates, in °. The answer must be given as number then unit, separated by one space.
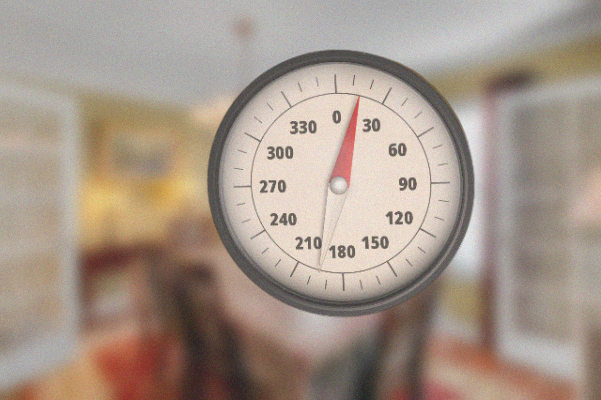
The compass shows 15 °
